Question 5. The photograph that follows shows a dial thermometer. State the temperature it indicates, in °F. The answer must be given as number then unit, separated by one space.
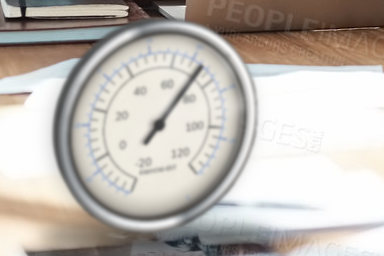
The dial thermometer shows 72 °F
